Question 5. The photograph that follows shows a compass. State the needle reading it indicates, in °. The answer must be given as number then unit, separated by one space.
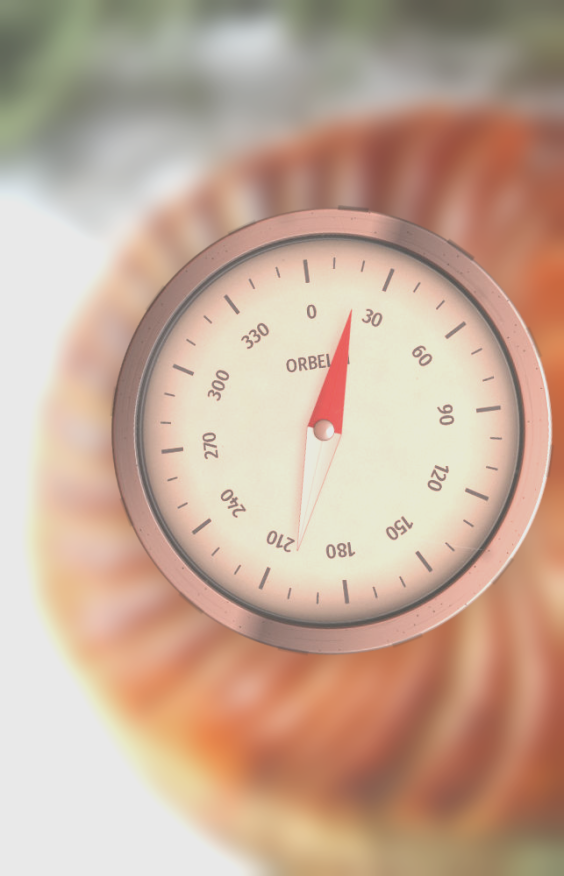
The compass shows 20 °
